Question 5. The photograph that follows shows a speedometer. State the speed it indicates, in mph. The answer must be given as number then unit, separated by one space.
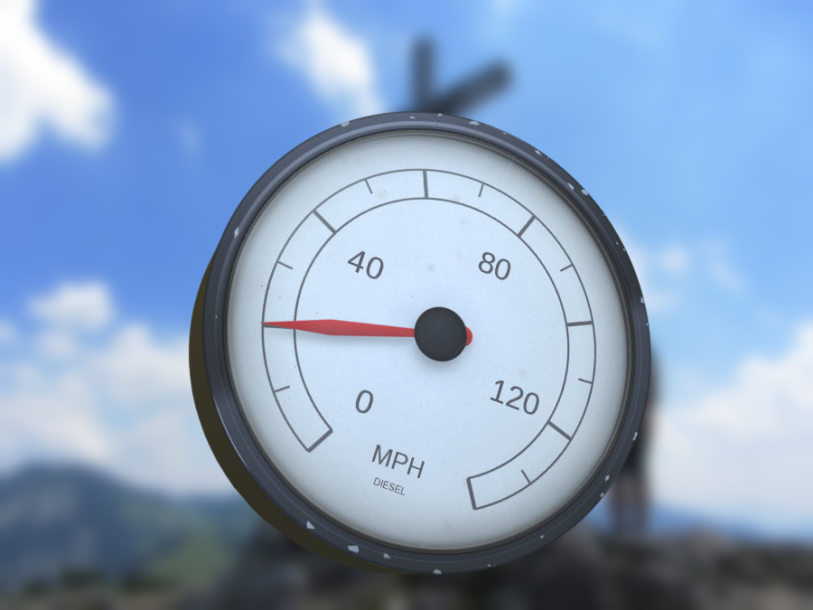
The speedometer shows 20 mph
